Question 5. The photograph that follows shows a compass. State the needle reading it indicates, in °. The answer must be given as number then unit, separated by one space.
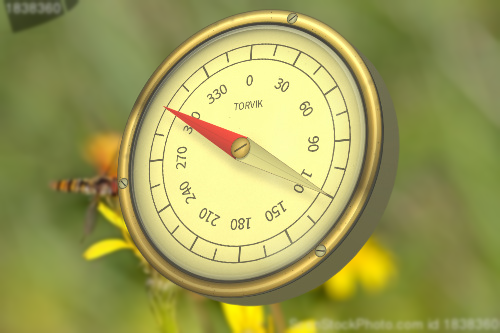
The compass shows 300 °
